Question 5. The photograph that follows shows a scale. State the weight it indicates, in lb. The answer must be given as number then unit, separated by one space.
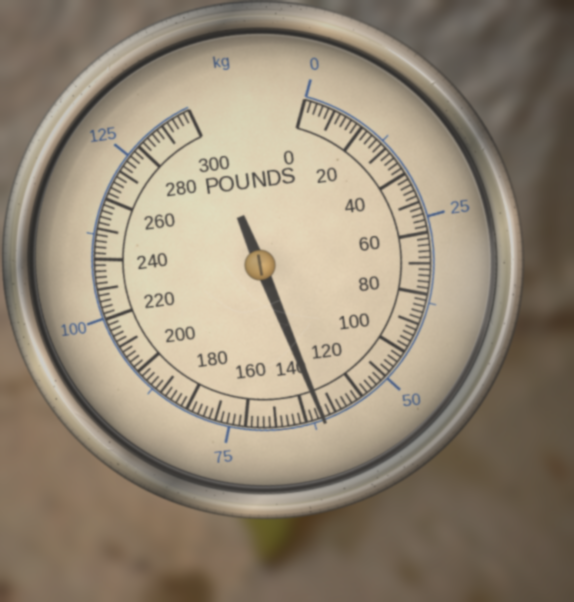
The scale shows 134 lb
